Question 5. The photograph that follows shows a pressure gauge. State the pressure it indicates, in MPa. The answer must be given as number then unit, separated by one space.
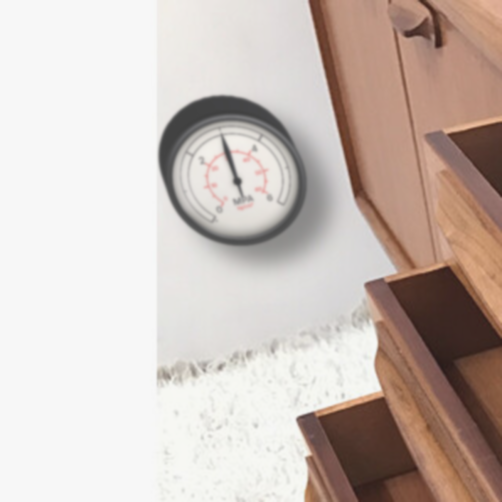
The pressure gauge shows 3 MPa
